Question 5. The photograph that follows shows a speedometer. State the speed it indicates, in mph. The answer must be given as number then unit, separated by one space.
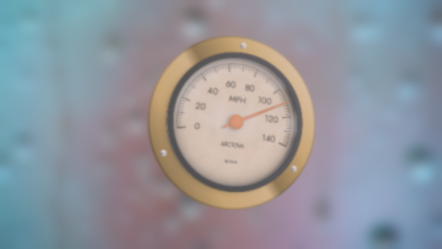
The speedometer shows 110 mph
